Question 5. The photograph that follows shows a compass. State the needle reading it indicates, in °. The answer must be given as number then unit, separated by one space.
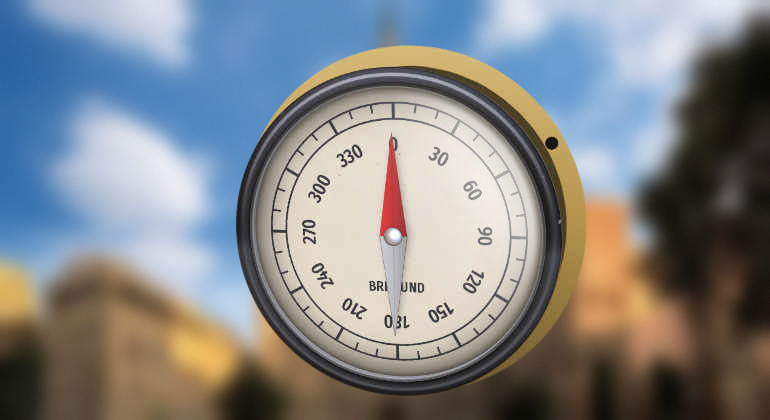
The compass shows 0 °
